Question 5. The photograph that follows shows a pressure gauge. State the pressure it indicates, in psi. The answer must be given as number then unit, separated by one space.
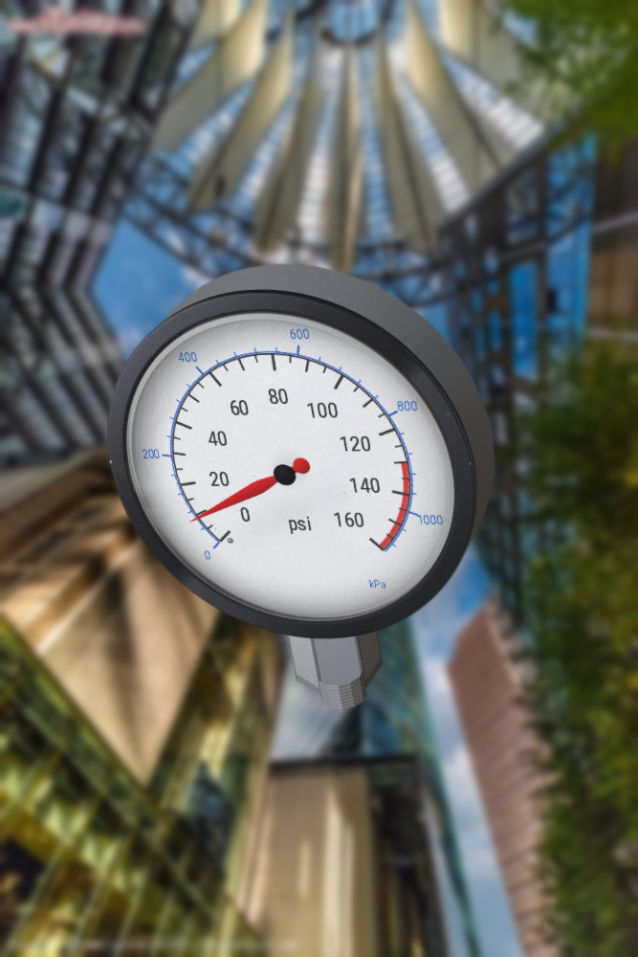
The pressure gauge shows 10 psi
